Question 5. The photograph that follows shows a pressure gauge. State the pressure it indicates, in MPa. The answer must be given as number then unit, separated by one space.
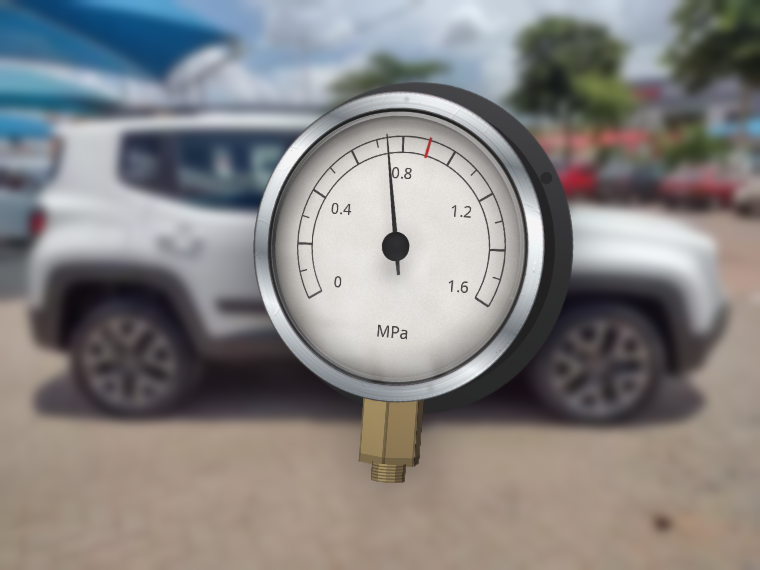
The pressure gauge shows 0.75 MPa
